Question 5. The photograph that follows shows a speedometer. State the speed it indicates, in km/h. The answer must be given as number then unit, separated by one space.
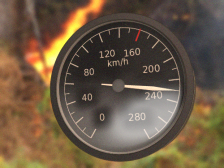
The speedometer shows 230 km/h
